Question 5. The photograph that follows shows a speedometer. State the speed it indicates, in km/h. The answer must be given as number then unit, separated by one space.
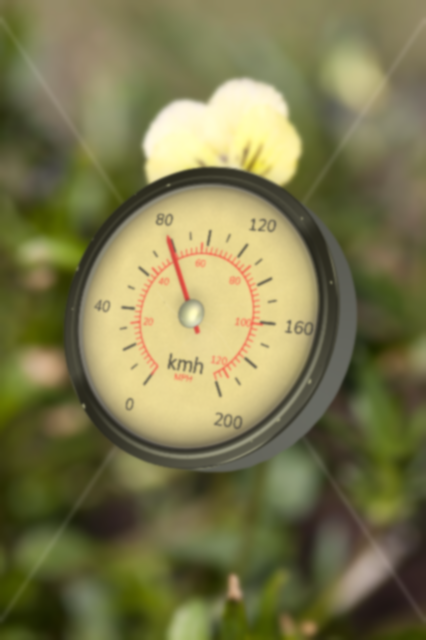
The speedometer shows 80 km/h
